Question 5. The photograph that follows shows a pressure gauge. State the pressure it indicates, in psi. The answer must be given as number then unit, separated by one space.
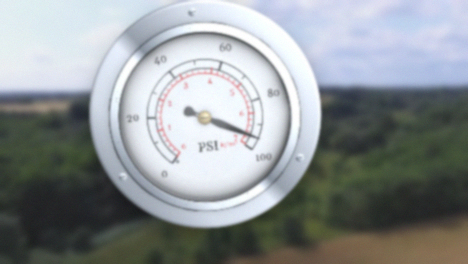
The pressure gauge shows 95 psi
